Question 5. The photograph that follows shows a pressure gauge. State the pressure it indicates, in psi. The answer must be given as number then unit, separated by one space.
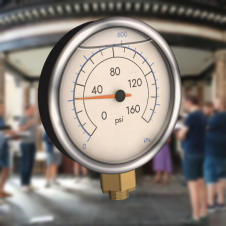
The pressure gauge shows 30 psi
